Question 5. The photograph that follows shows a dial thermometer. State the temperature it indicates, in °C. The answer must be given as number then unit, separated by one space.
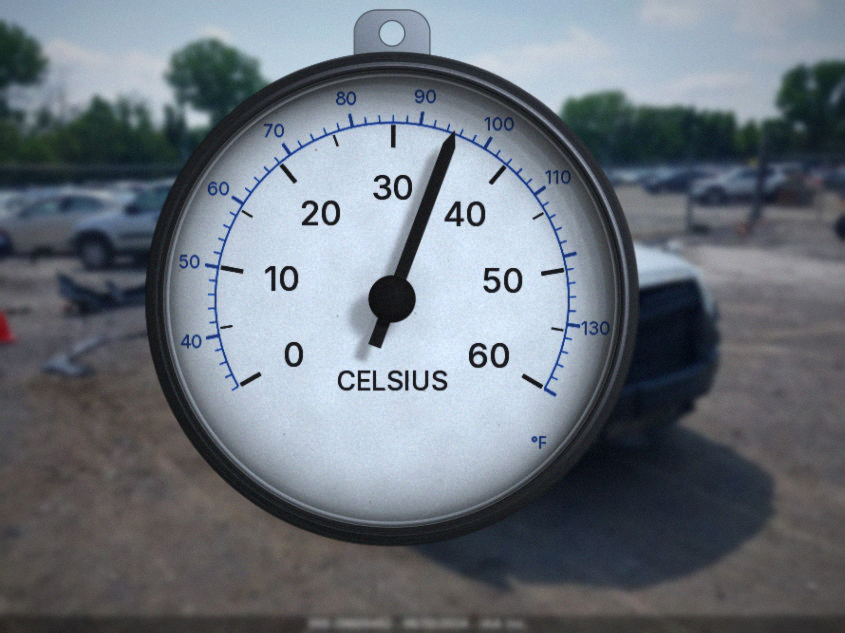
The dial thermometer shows 35 °C
